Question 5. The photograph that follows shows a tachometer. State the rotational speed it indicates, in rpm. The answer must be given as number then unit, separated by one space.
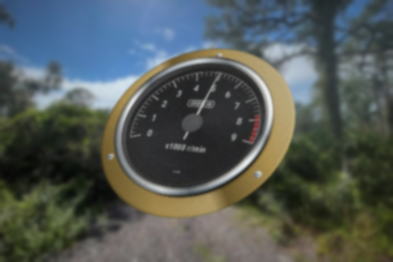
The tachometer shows 5000 rpm
